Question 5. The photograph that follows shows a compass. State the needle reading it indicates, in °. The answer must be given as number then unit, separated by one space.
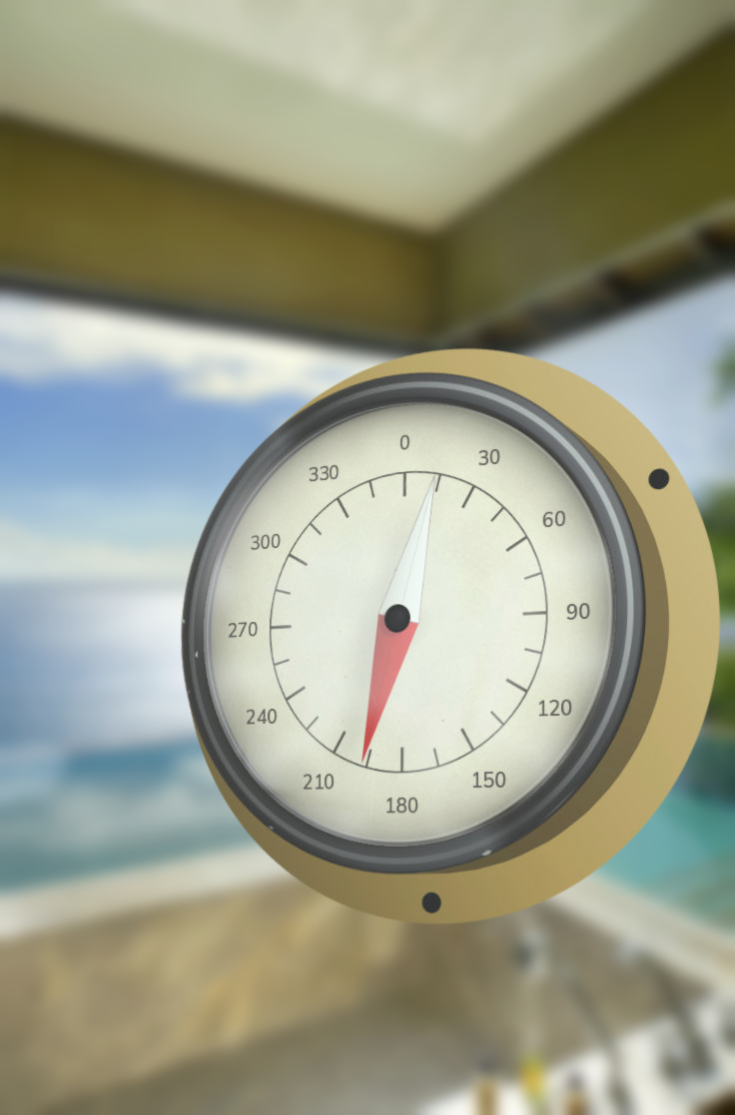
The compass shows 195 °
